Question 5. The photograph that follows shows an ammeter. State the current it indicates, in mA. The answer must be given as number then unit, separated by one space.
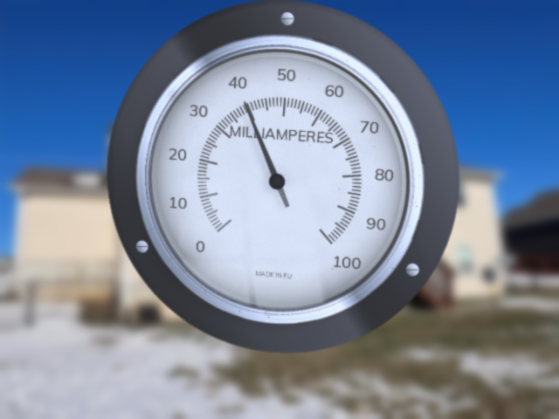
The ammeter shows 40 mA
